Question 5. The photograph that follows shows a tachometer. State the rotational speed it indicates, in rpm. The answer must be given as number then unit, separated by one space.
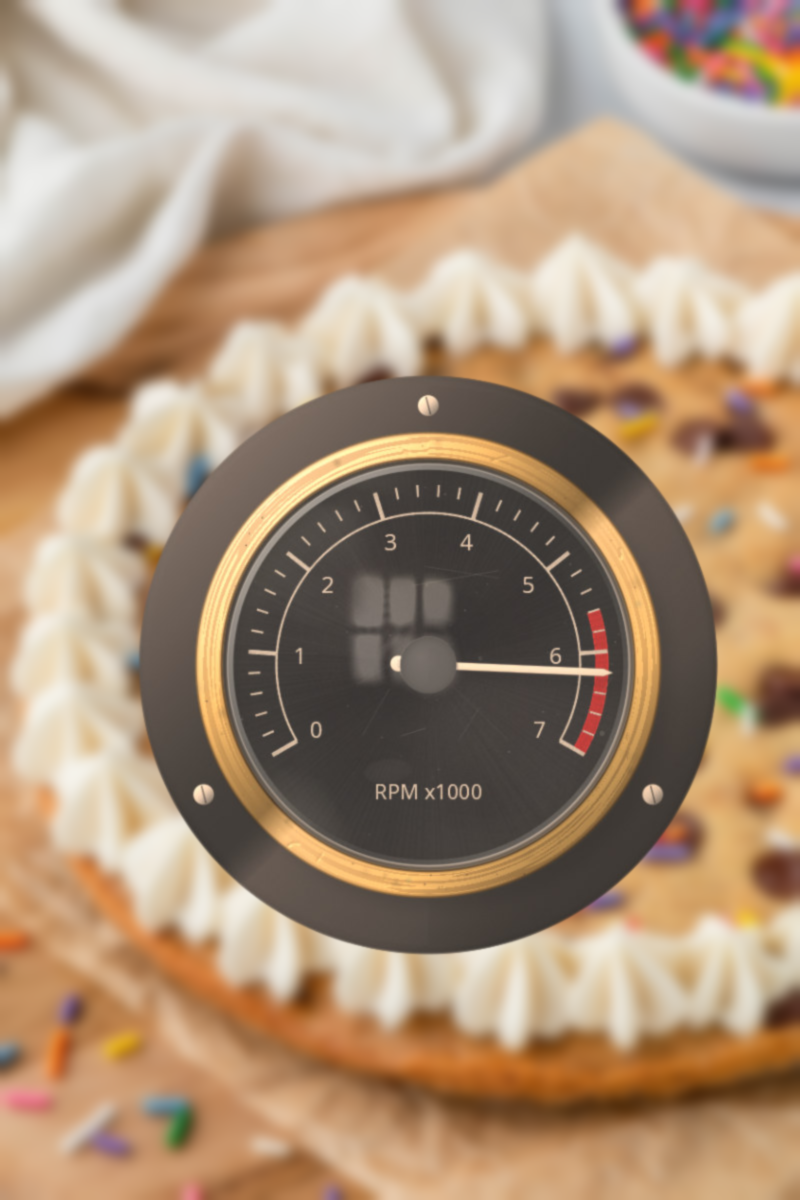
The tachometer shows 6200 rpm
